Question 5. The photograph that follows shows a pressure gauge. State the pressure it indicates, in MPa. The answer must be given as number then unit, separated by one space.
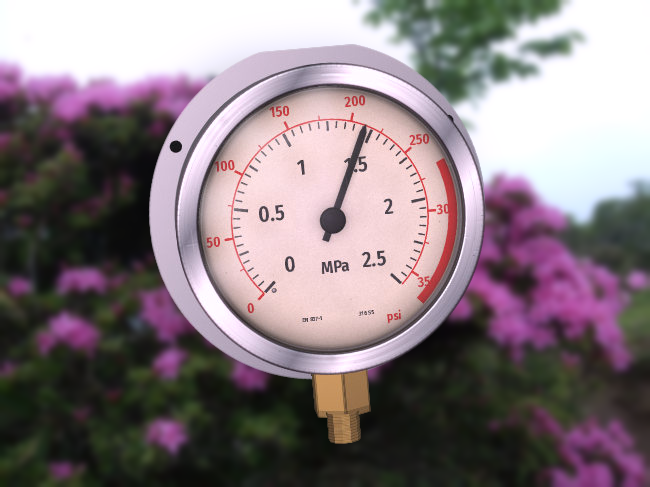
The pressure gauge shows 1.45 MPa
